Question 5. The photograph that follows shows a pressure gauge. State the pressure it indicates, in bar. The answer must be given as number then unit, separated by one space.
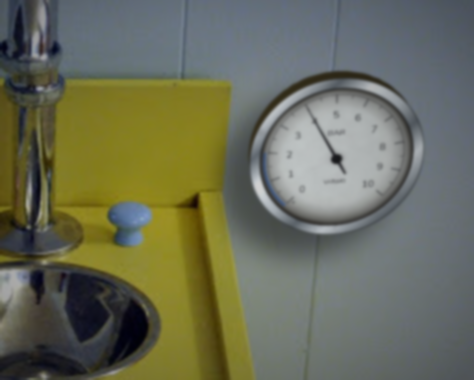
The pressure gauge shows 4 bar
